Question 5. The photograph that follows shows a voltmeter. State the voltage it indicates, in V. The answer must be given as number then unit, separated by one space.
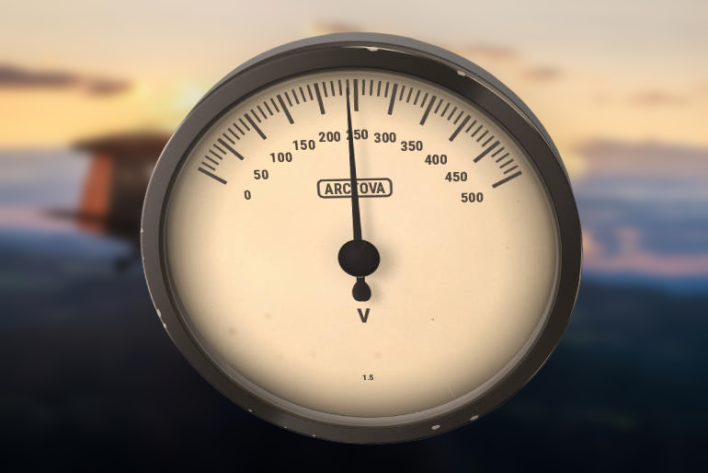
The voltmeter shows 240 V
